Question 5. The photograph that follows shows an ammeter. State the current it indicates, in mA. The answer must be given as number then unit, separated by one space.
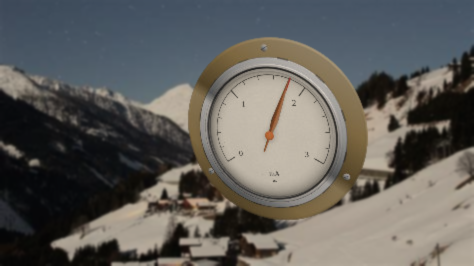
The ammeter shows 1.8 mA
